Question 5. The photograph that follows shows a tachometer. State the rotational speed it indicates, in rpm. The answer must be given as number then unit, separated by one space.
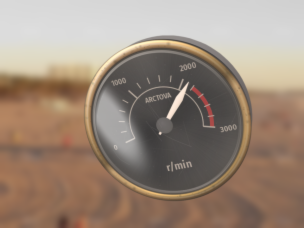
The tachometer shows 2100 rpm
